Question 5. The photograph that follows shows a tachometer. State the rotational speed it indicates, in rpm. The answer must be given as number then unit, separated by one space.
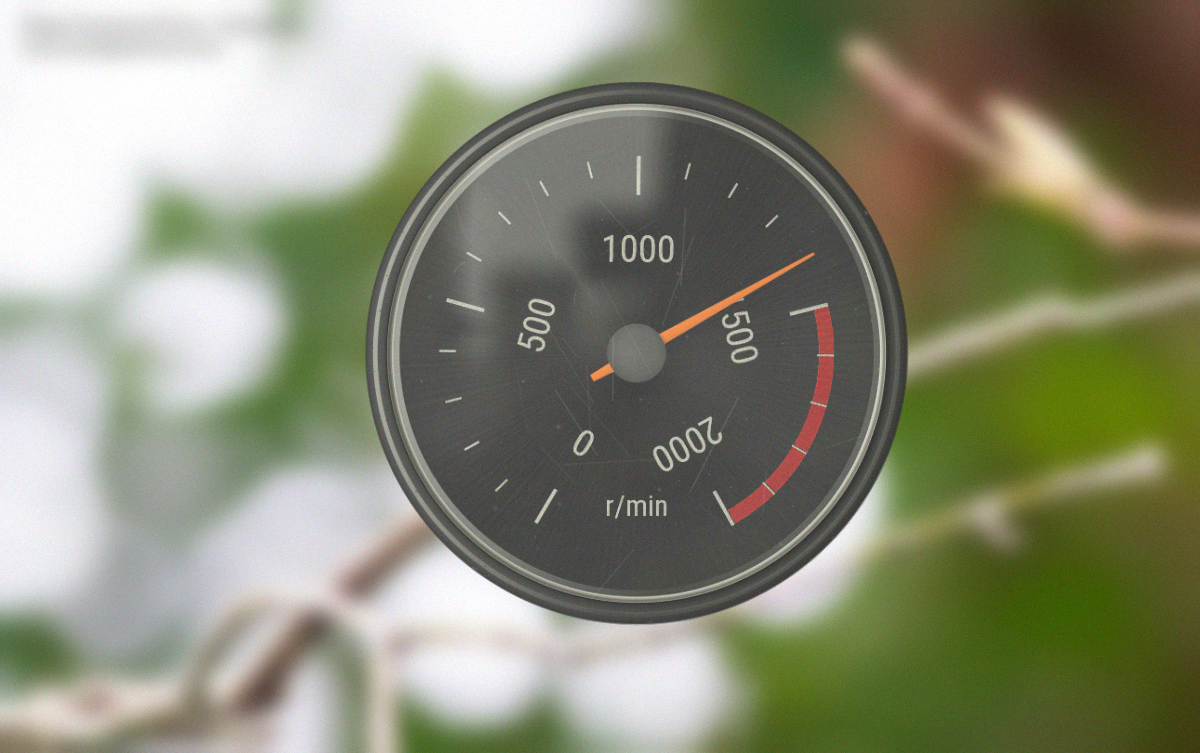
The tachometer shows 1400 rpm
